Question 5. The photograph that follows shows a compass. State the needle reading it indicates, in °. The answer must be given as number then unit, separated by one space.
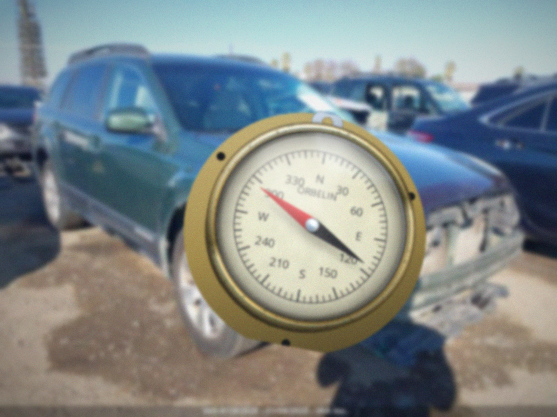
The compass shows 295 °
